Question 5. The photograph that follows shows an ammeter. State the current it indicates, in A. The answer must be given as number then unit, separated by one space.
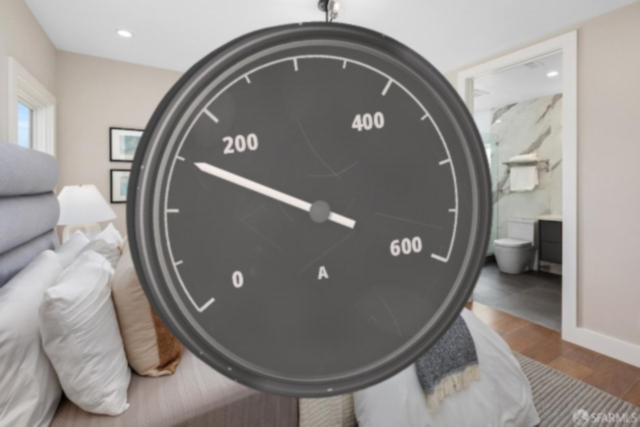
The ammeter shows 150 A
